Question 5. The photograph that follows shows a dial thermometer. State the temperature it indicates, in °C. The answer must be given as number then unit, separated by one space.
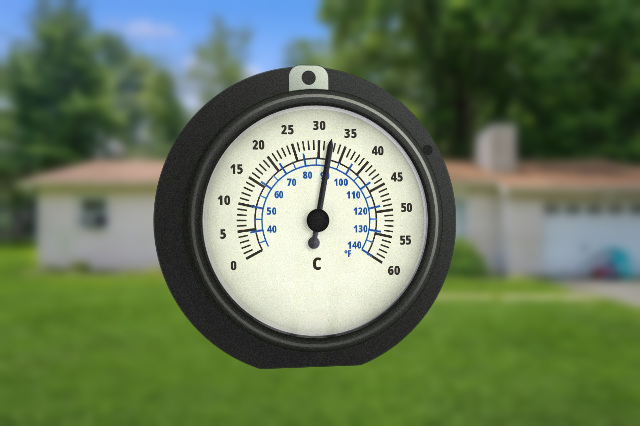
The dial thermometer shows 32 °C
